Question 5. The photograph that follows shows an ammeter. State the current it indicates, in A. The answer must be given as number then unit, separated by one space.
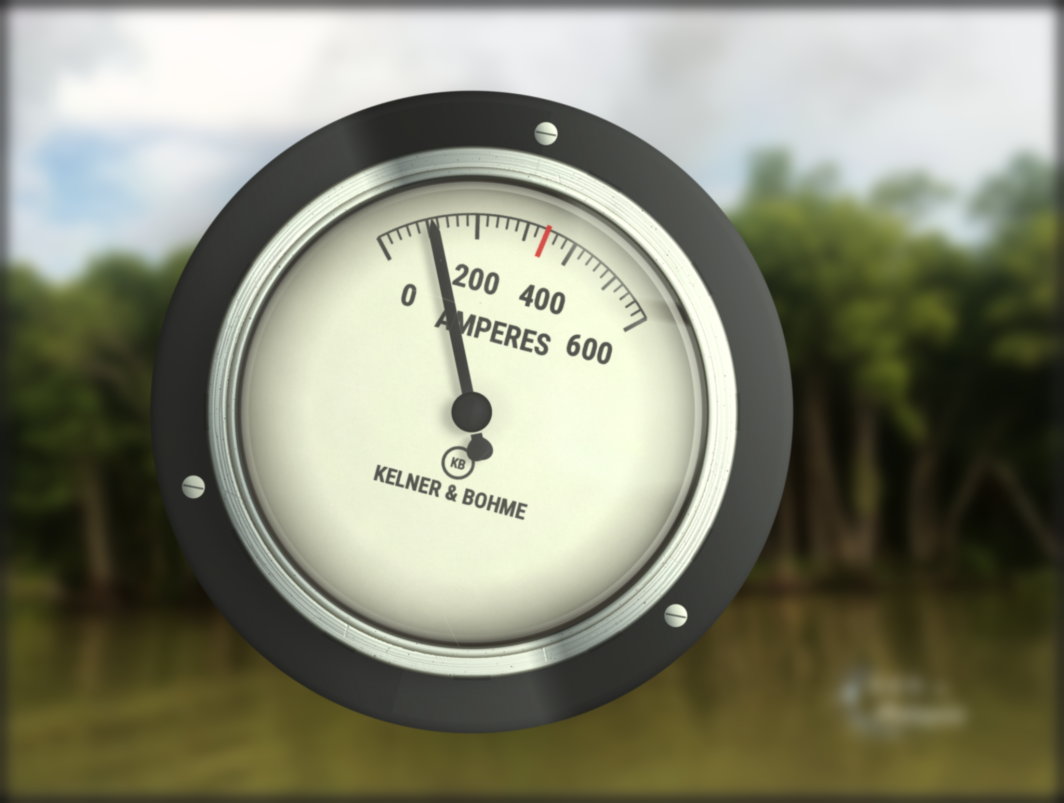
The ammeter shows 110 A
